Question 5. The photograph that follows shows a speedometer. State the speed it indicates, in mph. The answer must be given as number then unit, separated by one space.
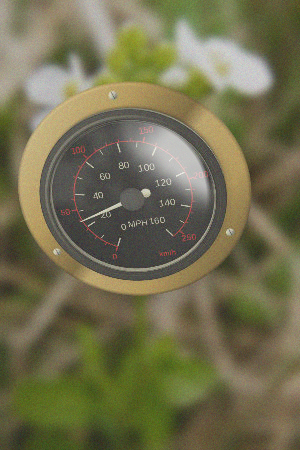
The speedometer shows 25 mph
